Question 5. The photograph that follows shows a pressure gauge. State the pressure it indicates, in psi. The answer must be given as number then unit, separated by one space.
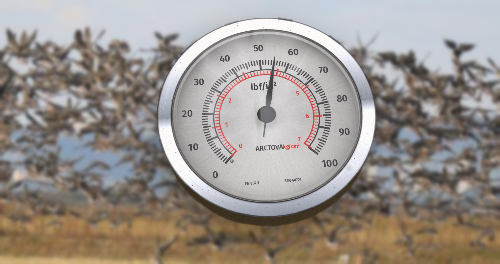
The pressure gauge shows 55 psi
